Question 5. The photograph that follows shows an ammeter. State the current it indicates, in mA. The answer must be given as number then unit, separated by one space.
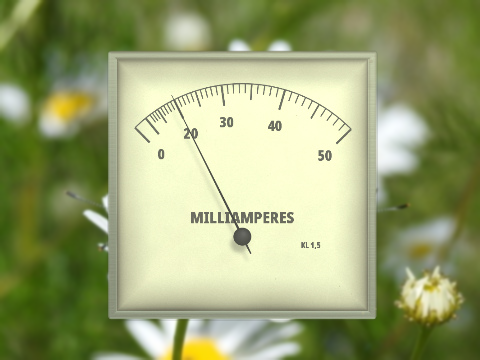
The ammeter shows 20 mA
